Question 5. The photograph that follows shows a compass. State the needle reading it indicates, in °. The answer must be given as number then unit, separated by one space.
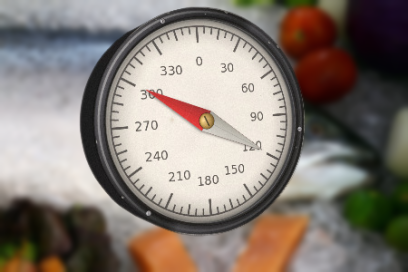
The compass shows 300 °
